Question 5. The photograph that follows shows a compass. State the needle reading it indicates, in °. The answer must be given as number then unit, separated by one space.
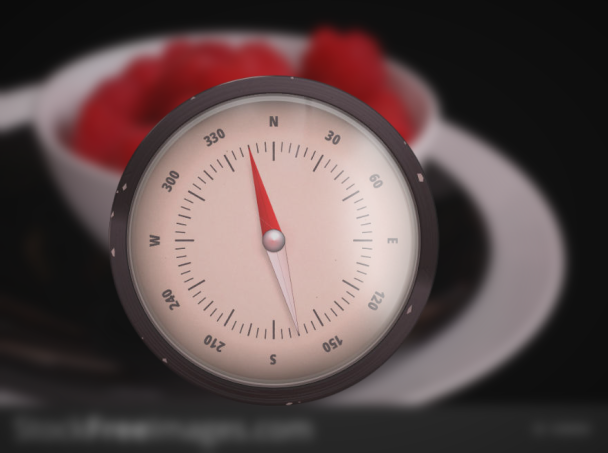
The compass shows 345 °
